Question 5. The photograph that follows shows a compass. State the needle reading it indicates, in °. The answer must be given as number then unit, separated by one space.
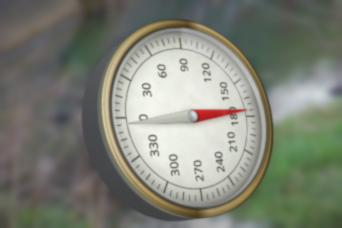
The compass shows 175 °
